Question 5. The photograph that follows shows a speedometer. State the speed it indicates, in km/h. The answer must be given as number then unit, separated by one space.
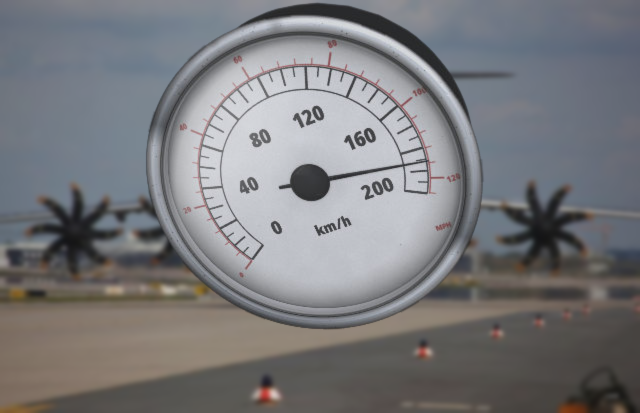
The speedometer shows 185 km/h
